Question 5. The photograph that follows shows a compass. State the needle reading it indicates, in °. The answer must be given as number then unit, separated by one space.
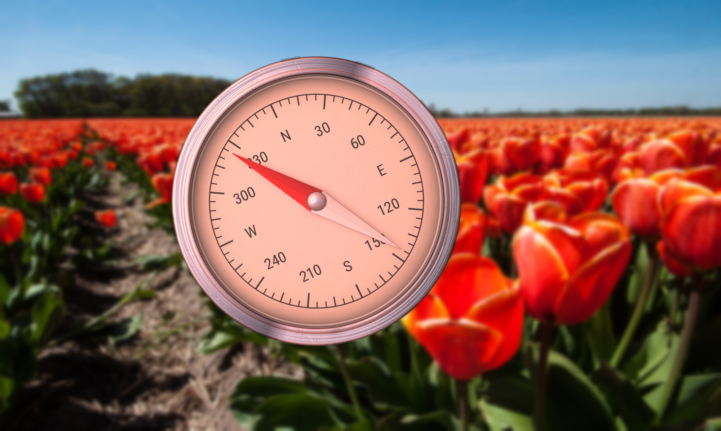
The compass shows 325 °
